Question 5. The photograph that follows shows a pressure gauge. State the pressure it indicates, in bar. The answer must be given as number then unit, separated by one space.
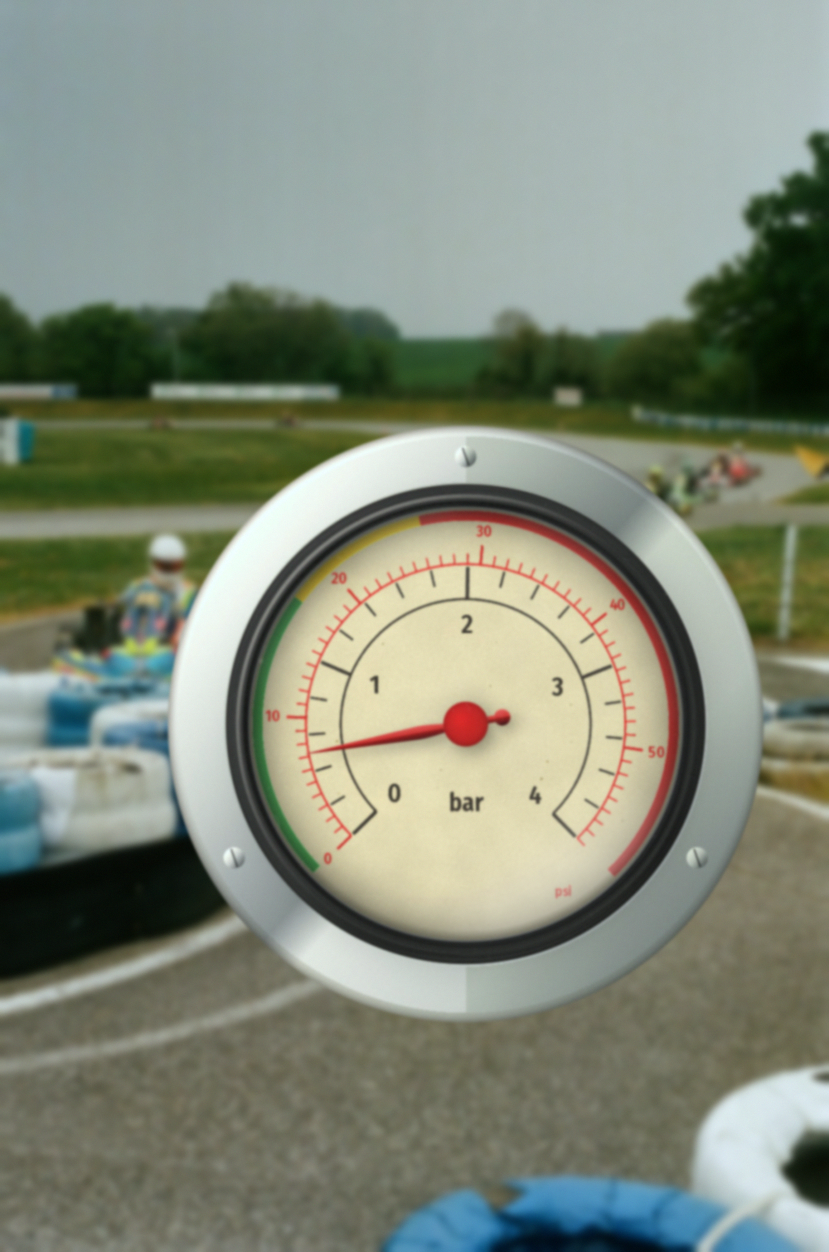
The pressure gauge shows 0.5 bar
